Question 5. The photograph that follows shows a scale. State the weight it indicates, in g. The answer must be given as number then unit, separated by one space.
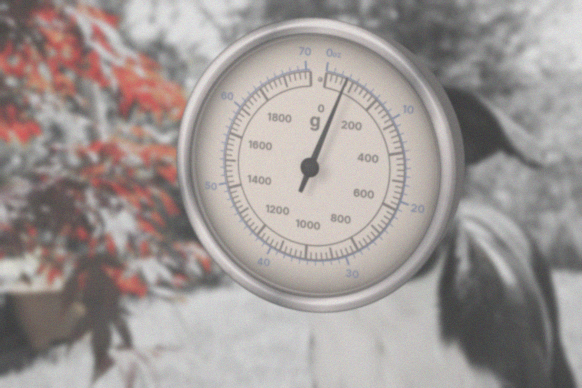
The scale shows 80 g
